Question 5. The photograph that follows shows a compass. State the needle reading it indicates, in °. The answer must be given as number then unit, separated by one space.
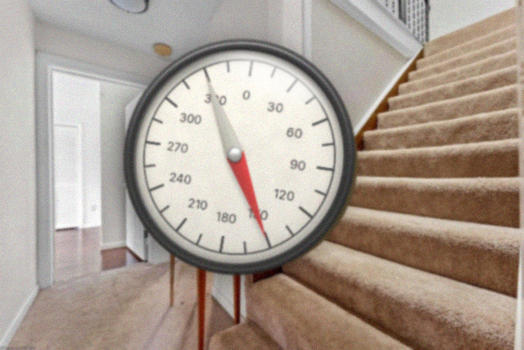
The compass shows 150 °
